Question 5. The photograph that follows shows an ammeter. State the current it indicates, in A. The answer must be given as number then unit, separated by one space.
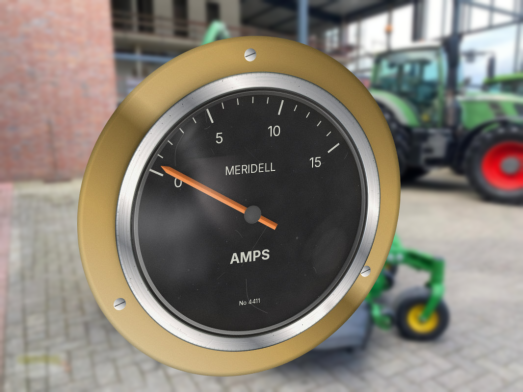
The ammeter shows 0.5 A
